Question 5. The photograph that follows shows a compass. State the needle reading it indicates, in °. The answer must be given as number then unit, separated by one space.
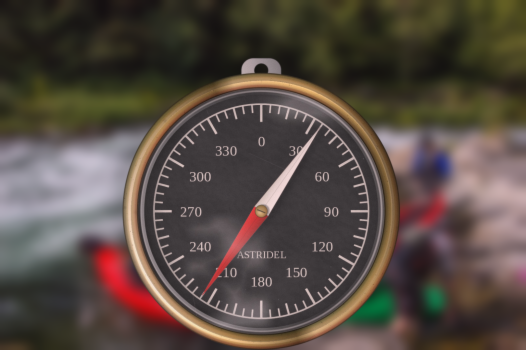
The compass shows 215 °
